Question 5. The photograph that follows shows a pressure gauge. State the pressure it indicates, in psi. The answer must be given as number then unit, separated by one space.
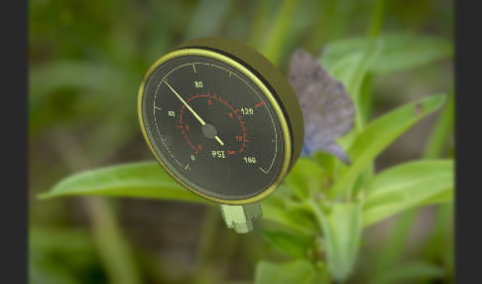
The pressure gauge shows 60 psi
